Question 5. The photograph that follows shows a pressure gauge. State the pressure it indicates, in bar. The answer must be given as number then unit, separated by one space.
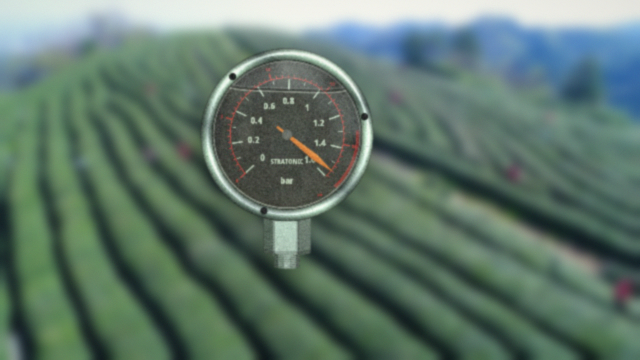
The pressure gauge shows 1.55 bar
